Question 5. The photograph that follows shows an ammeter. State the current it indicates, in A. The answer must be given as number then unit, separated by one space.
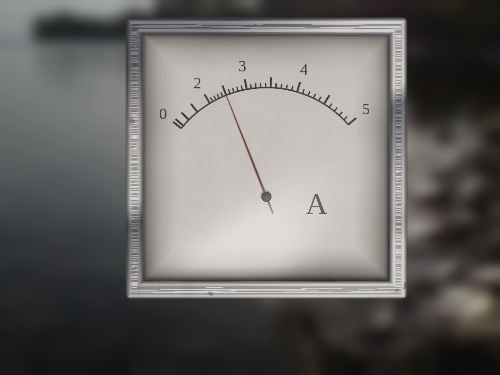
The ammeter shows 2.5 A
